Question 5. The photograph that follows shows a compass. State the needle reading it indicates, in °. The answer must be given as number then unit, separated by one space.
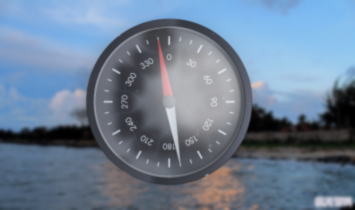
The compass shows 350 °
